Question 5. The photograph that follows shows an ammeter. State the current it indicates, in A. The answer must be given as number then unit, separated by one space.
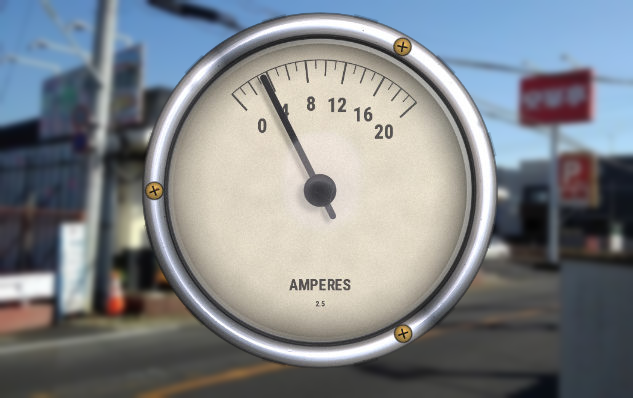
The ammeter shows 3.5 A
